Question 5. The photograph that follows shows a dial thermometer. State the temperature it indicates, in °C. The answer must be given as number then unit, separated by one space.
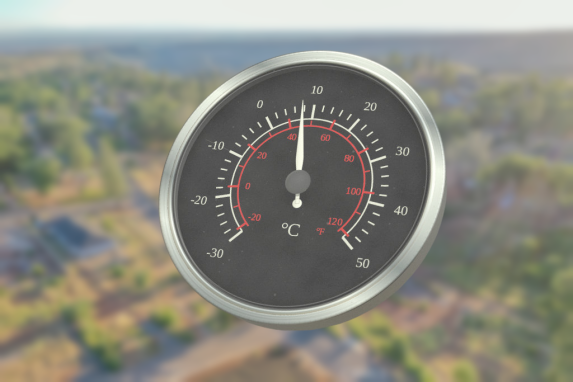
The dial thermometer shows 8 °C
